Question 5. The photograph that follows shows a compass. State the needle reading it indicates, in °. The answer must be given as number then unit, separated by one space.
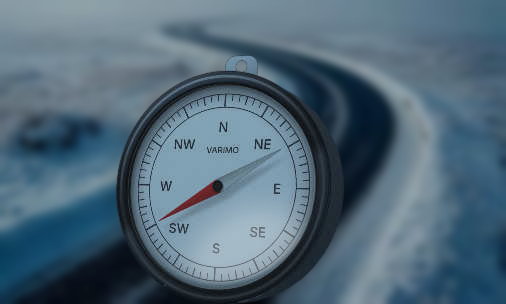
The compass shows 240 °
